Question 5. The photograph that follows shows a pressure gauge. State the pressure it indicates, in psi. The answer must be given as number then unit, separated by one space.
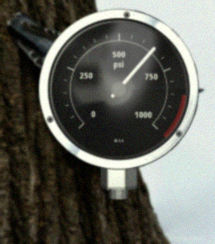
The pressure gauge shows 650 psi
